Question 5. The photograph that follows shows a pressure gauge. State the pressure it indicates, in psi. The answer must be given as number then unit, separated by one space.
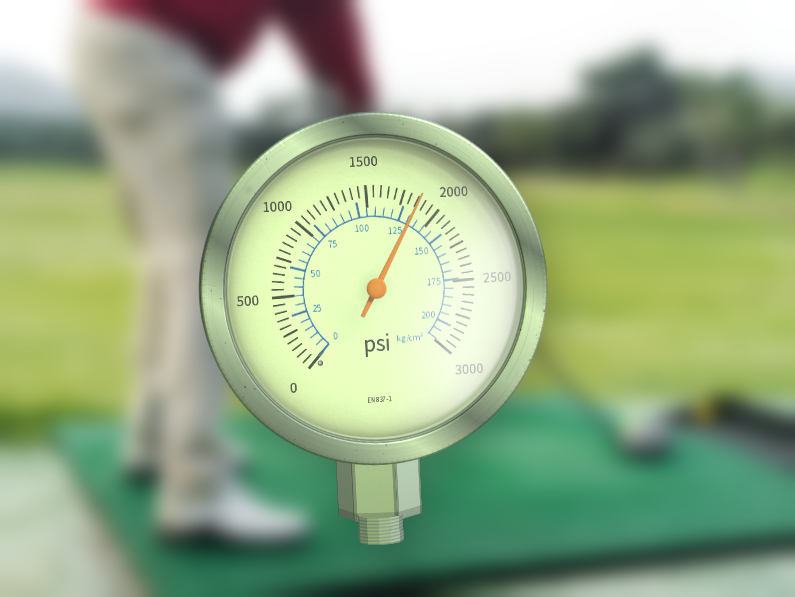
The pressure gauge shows 1850 psi
